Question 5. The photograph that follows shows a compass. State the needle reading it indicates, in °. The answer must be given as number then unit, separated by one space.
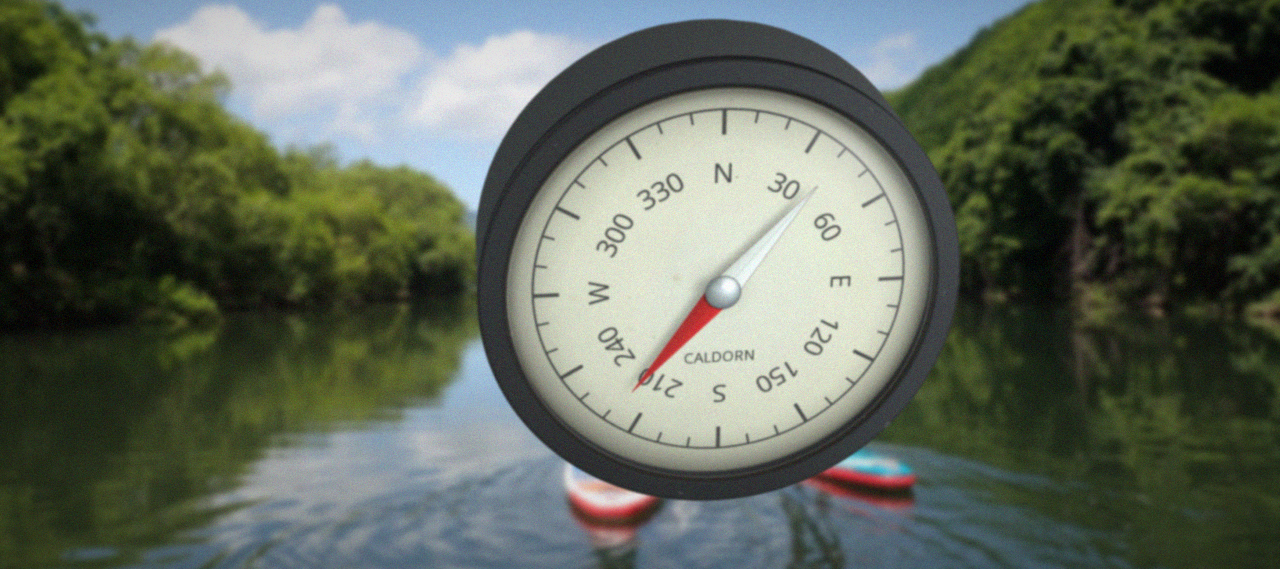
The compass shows 220 °
